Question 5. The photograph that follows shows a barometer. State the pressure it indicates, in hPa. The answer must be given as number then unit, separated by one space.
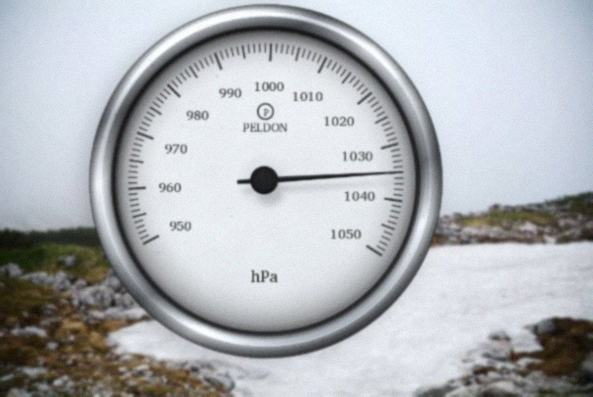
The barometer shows 1035 hPa
